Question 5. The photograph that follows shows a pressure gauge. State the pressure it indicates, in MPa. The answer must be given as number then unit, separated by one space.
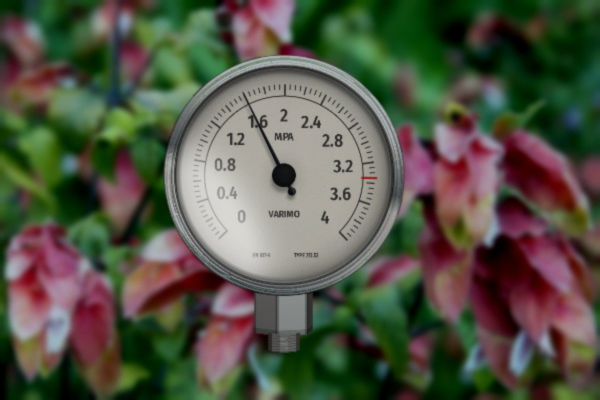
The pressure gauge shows 1.6 MPa
